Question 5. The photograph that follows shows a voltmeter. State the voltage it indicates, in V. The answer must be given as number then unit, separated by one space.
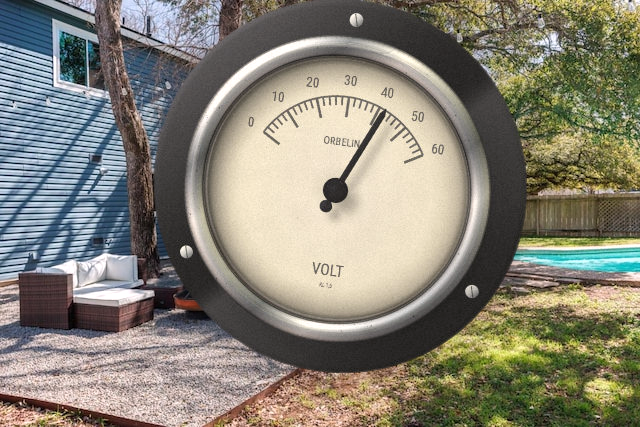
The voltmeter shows 42 V
